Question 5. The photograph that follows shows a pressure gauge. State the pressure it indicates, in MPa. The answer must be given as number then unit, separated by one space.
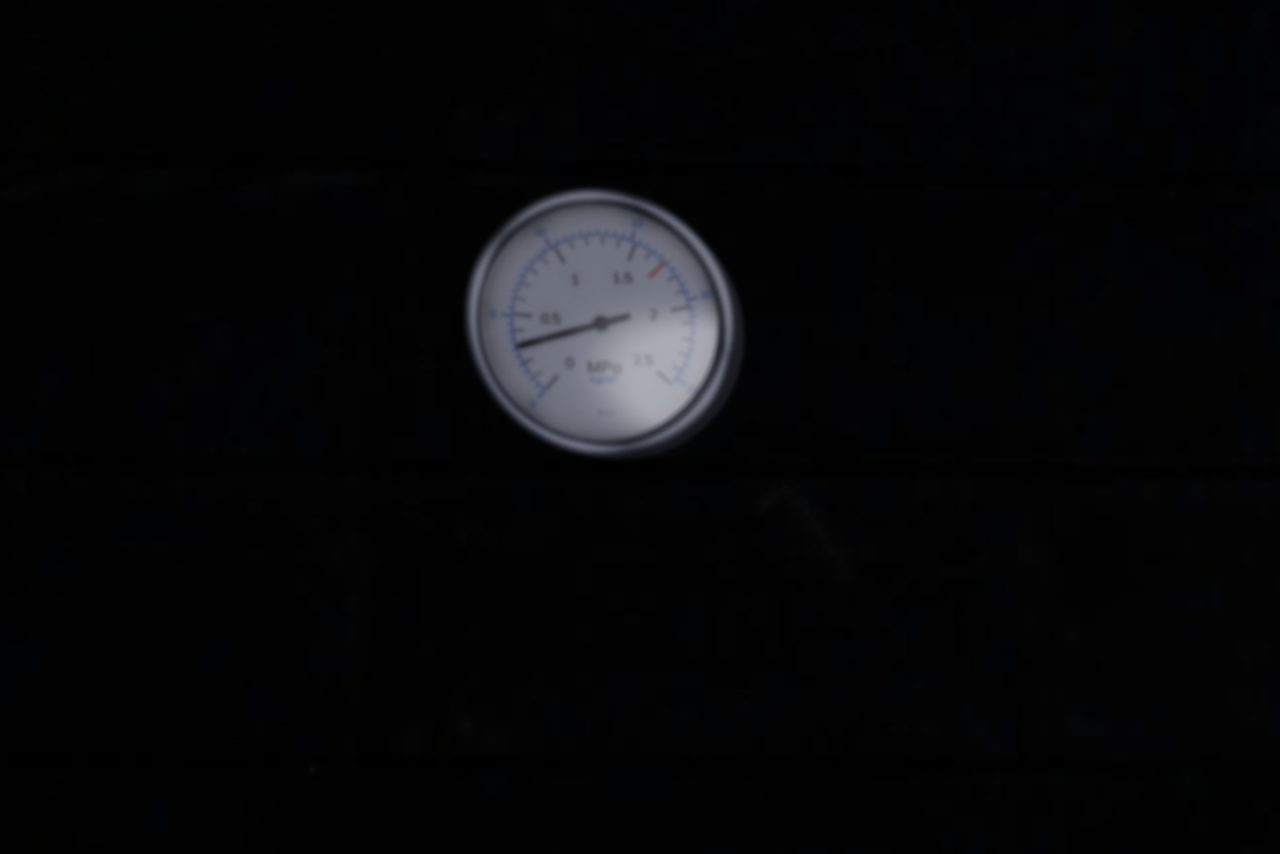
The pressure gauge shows 0.3 MPa
